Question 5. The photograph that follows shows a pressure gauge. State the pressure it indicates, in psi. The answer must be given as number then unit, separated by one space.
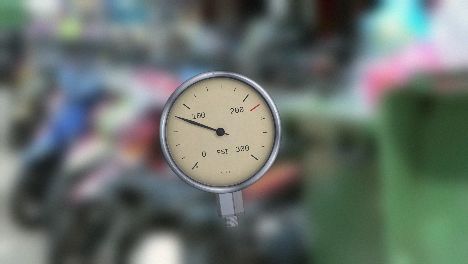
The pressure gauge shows 80 psi
